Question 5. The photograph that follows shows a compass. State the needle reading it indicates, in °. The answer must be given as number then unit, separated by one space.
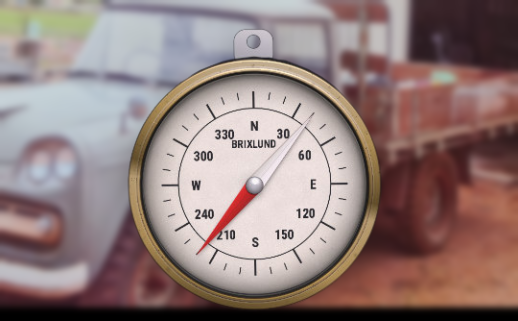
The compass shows 220 °
